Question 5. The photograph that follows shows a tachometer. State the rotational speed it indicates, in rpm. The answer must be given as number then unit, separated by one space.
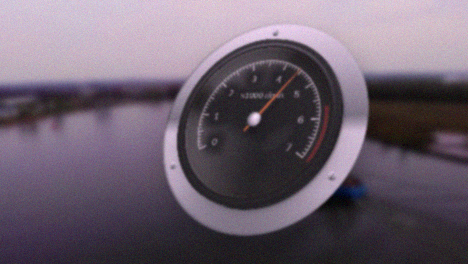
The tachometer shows 4500 rpm
